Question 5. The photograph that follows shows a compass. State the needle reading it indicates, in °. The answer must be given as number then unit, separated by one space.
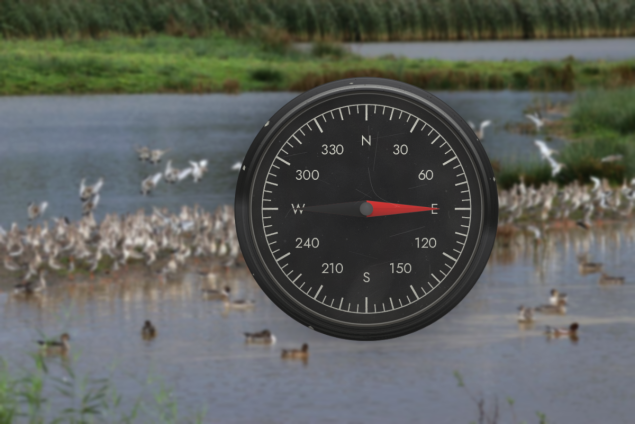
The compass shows 90 °
